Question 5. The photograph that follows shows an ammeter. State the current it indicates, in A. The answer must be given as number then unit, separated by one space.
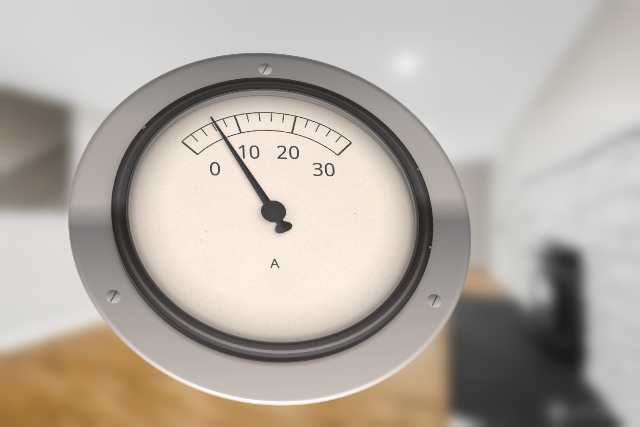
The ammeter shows 6 A
